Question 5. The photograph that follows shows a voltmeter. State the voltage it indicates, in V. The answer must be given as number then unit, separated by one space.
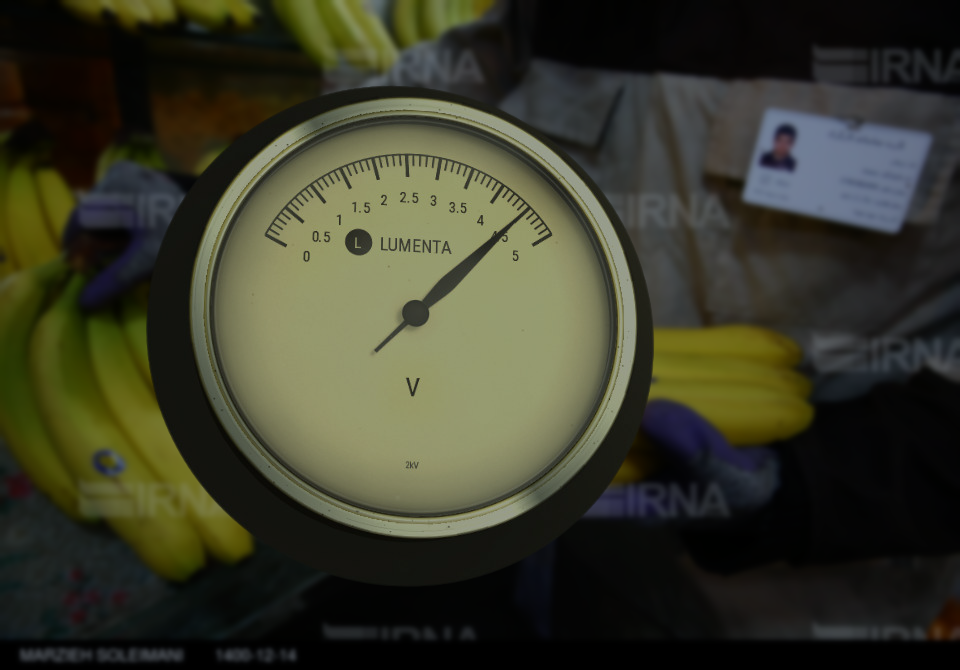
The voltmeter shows 4.5 V
